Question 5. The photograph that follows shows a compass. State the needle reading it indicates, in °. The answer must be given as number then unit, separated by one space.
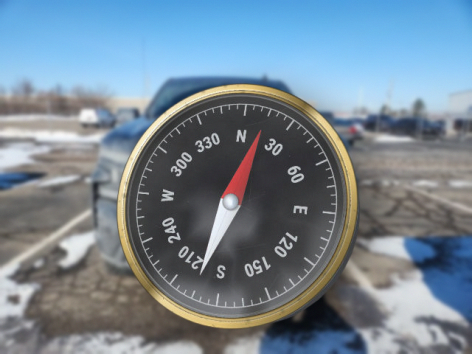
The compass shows 15 °
